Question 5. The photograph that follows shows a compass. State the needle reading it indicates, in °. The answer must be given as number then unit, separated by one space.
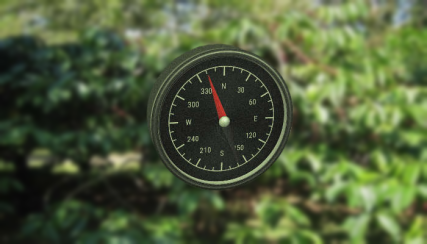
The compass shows 340 °
